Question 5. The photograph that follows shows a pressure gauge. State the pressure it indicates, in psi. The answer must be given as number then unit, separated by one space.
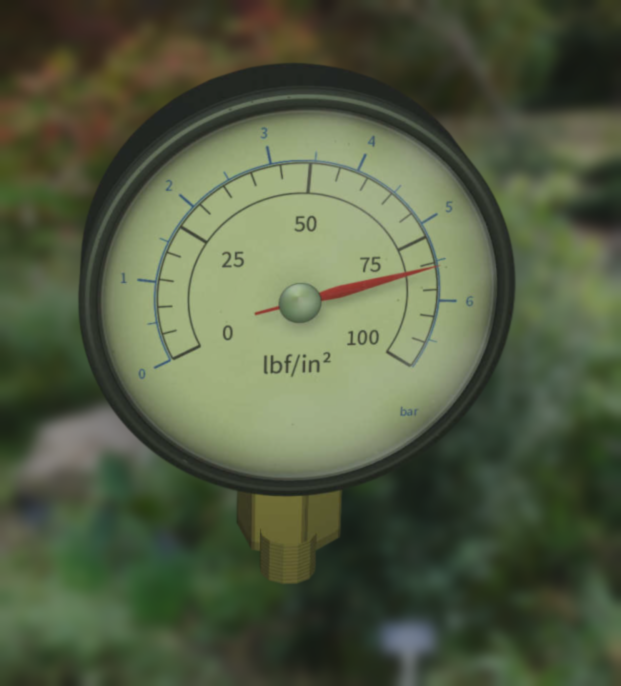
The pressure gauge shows 80 psi
